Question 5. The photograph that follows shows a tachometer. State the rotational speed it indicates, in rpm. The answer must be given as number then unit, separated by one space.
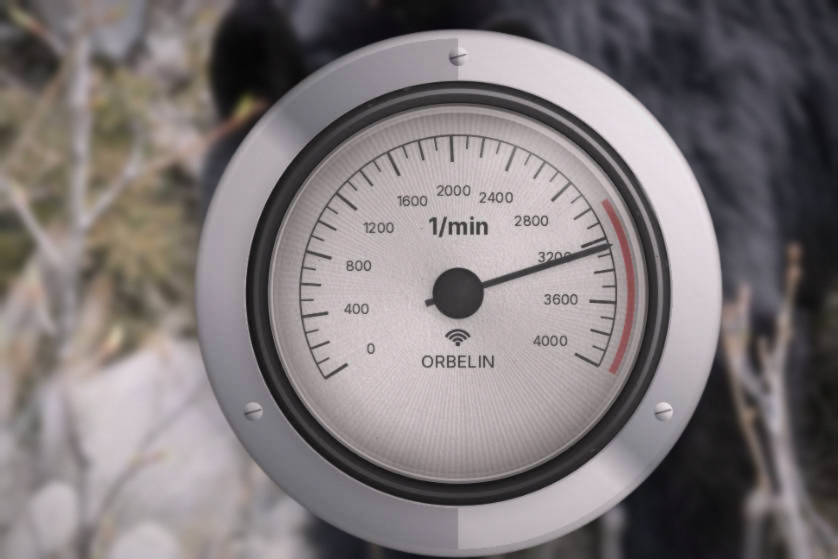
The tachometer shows 3250 rpm
